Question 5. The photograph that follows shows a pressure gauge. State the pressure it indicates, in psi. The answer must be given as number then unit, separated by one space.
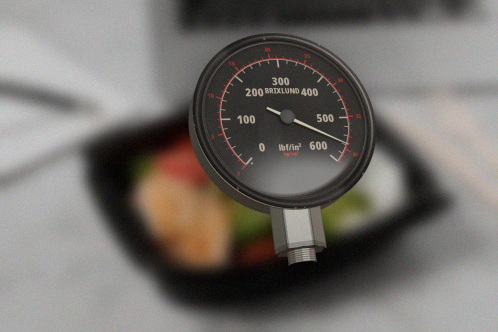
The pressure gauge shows 560 psi
